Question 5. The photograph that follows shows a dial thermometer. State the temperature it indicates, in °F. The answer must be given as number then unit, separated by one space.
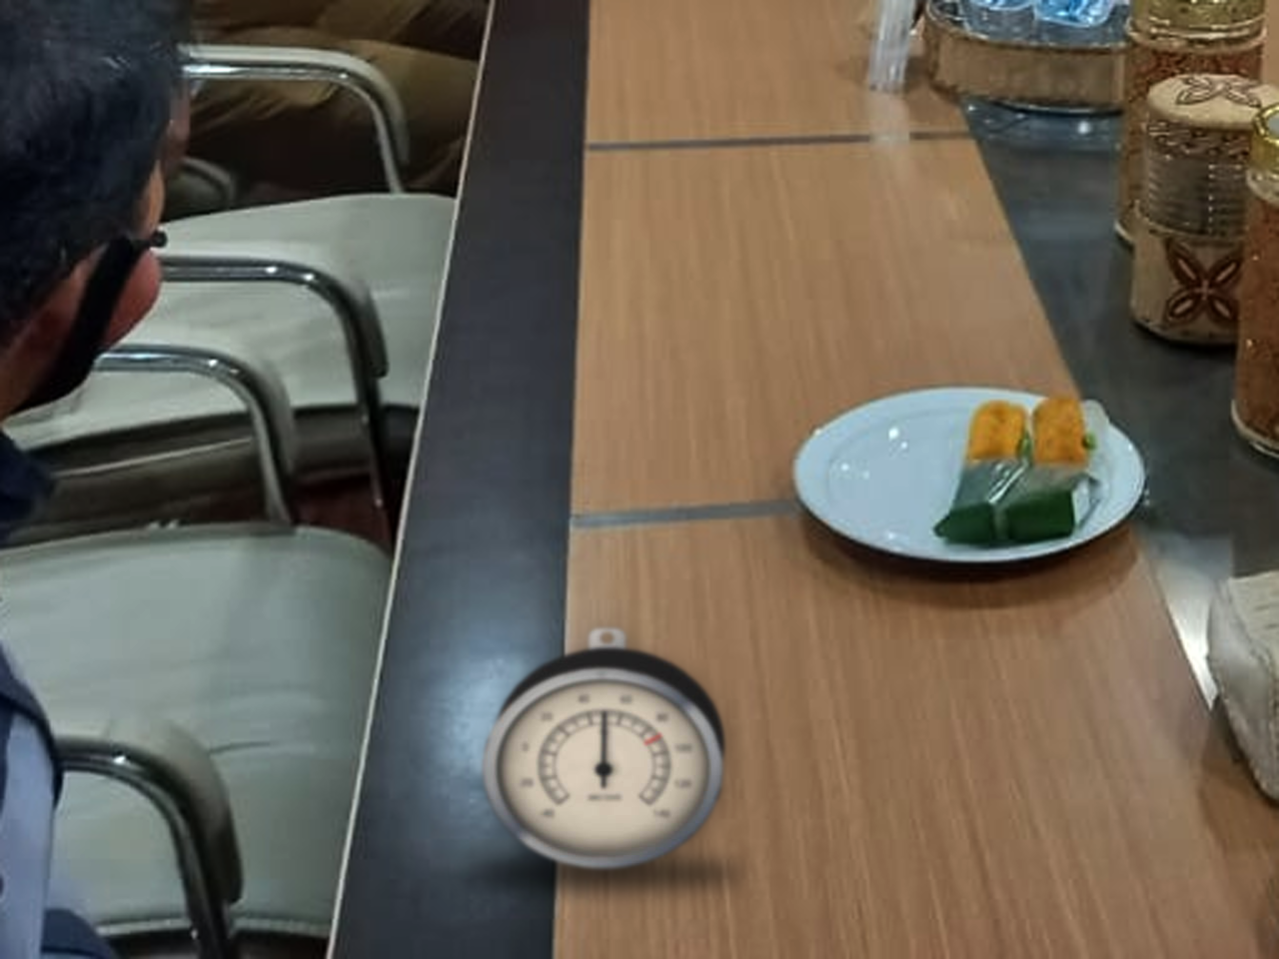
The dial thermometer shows 50 °F
